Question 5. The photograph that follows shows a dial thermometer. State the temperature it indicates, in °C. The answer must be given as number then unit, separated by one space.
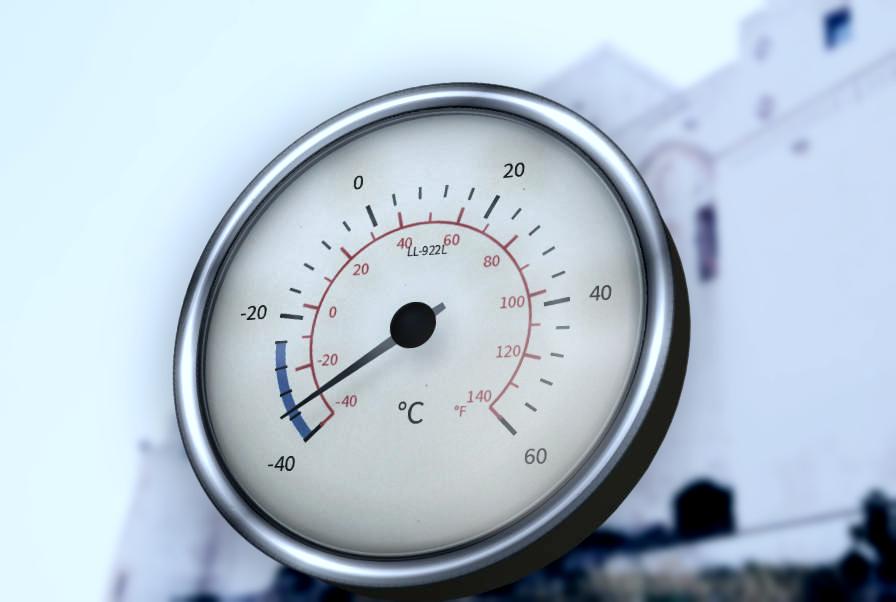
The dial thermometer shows -36 °C
